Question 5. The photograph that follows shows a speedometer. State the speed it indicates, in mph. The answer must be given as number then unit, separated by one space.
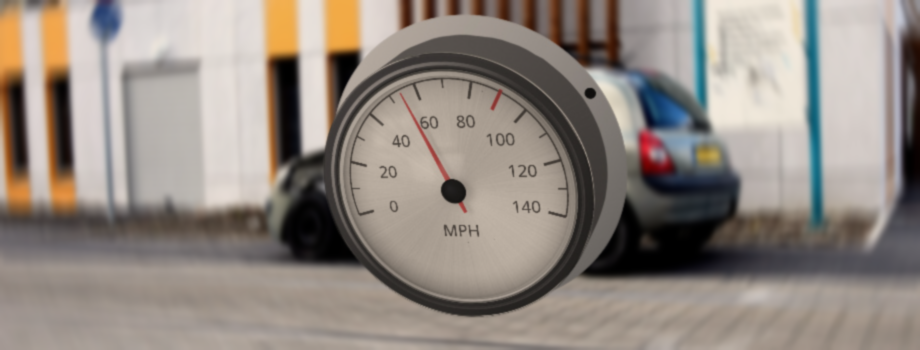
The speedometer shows 55 mph
